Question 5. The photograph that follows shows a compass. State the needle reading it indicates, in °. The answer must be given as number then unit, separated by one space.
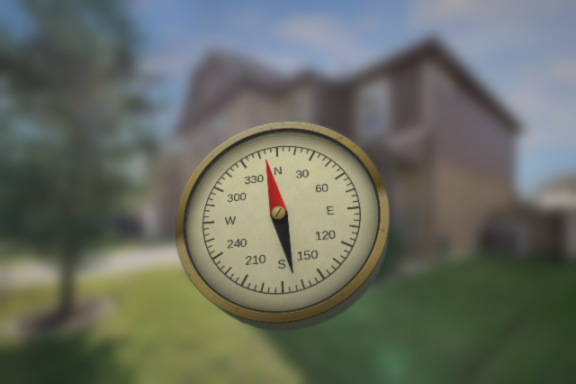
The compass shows 350 °
